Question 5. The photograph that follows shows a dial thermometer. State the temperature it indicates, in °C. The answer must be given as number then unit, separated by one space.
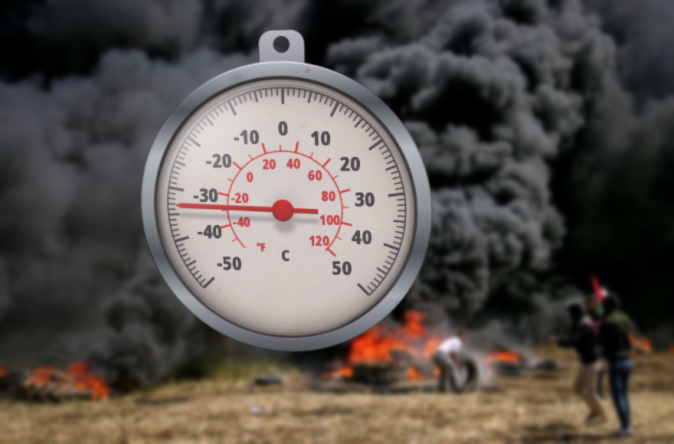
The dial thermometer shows -33 °C
